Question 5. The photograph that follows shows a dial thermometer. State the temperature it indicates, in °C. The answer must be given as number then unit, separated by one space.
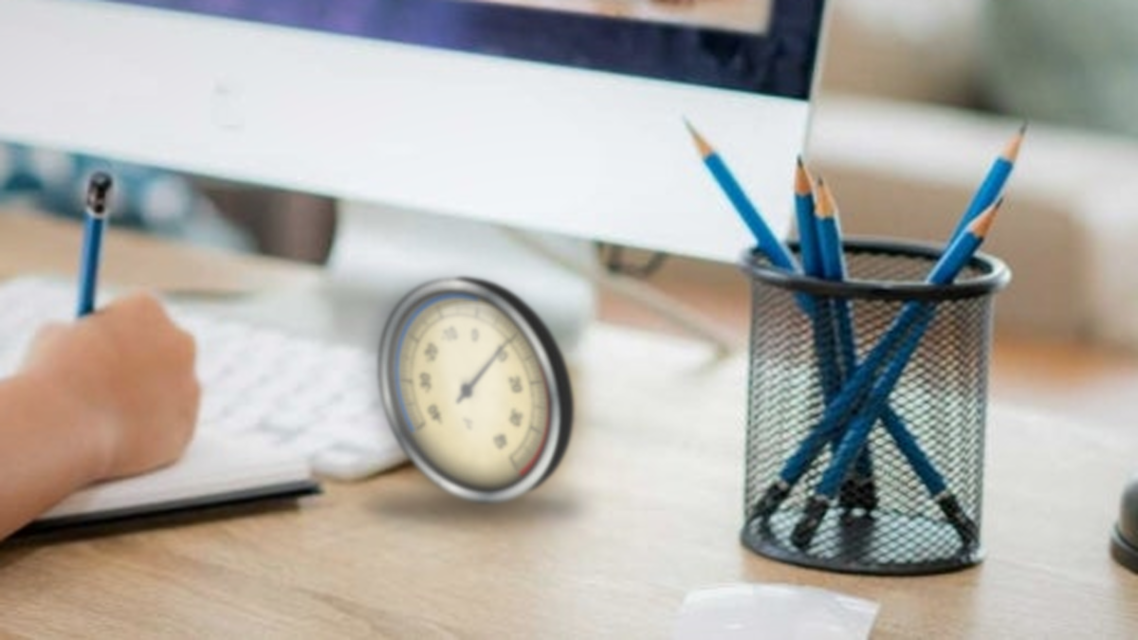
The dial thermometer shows 10 °C
